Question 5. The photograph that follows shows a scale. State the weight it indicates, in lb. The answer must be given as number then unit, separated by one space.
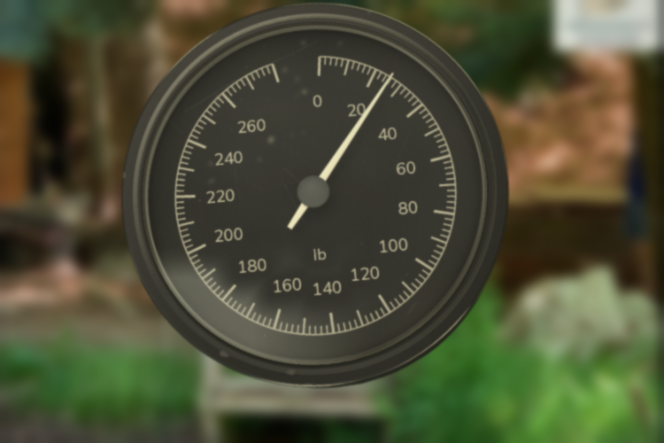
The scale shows 26 lb
